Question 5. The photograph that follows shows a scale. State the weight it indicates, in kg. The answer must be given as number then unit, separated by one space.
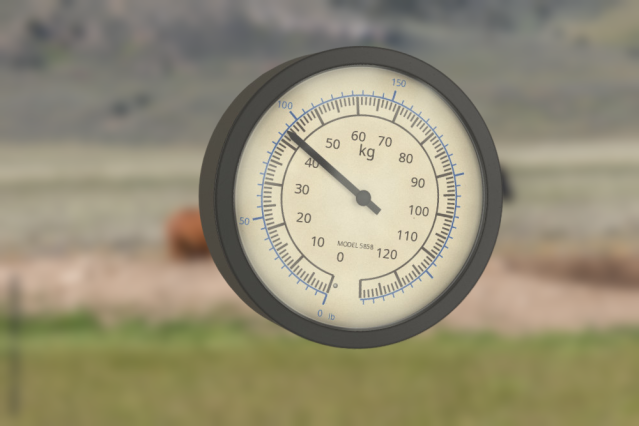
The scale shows 42 kg
